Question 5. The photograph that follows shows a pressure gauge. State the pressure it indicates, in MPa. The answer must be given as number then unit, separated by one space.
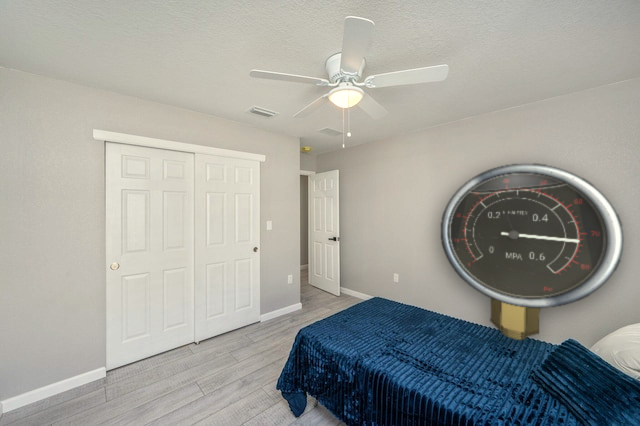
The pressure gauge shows 0.5 MPa
